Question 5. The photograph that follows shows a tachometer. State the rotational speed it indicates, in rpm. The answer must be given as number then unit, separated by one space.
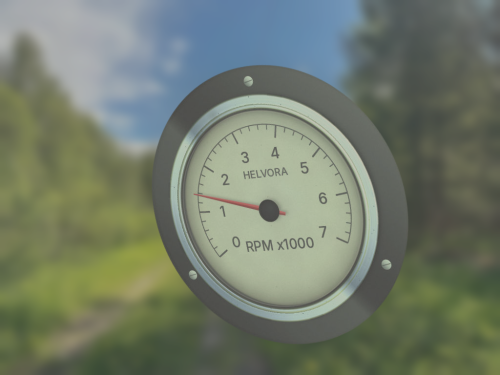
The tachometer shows 1400 rpm
